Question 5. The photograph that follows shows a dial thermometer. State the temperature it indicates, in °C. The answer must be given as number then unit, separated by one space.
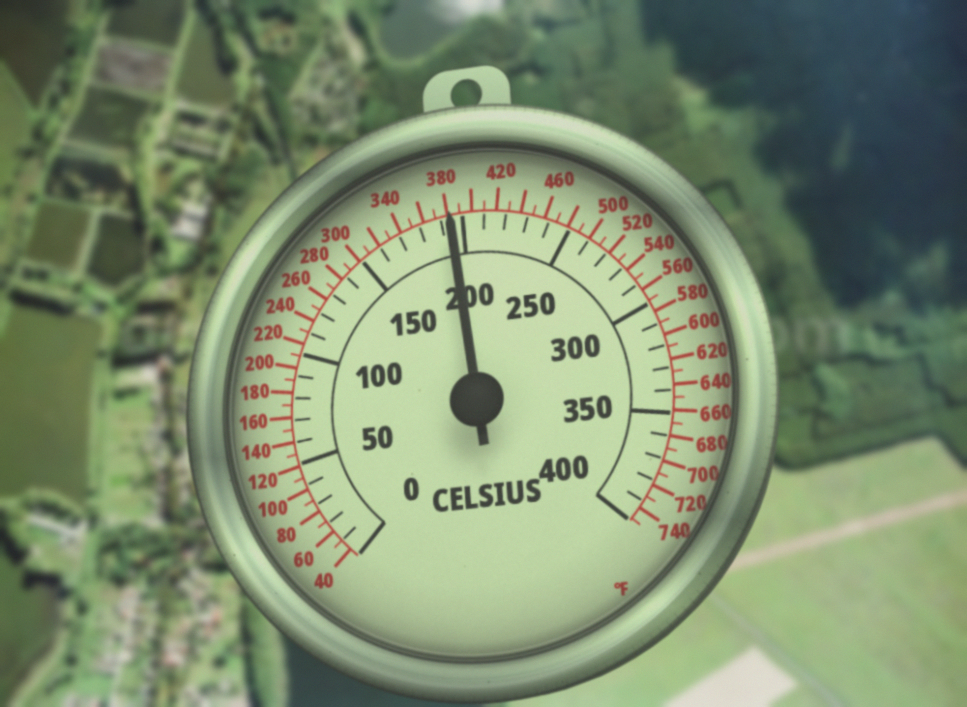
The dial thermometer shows 195 °C
